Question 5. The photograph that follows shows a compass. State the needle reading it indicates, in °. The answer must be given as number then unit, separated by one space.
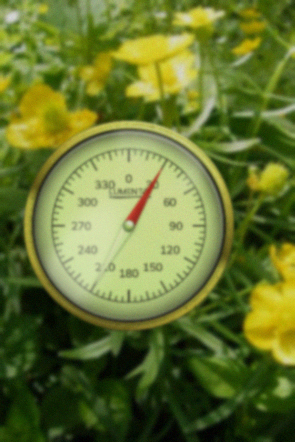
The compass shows 30 °
